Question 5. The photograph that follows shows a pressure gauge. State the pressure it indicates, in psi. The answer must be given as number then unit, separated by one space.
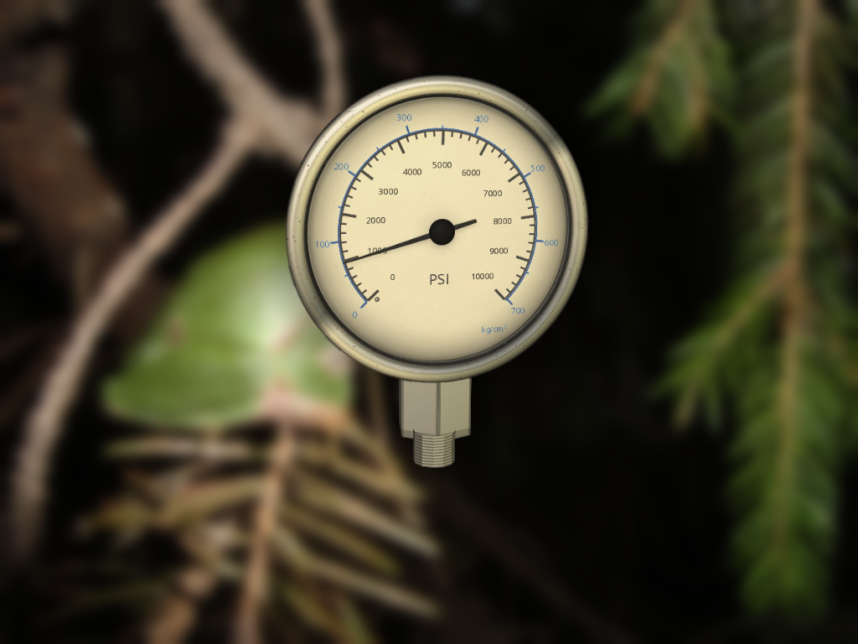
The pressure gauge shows 1000 psi
